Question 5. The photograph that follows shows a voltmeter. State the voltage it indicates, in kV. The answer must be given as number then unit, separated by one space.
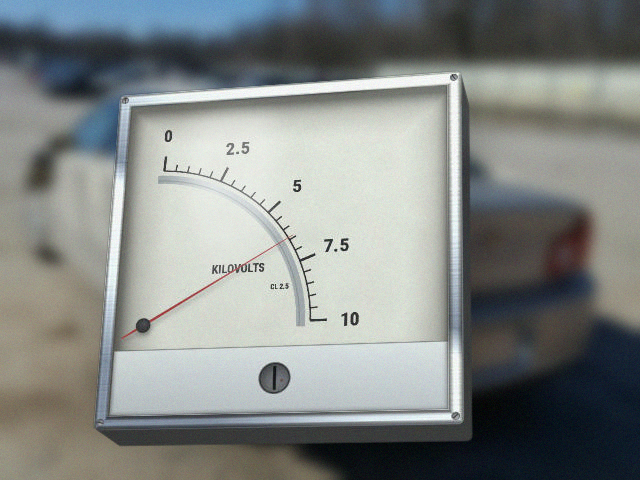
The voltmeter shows 6.5 kV
